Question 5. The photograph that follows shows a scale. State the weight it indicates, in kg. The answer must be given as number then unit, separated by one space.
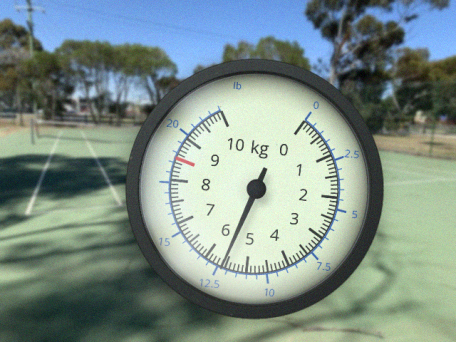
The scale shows 5.6 kg
